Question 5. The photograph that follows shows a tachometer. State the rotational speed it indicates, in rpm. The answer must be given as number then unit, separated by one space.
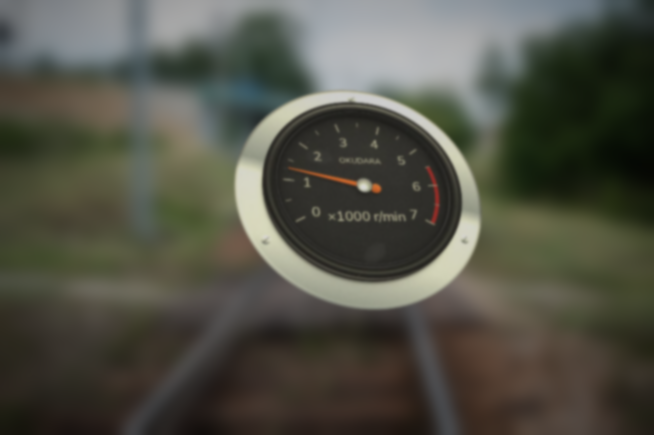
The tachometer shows 1250 rpm
